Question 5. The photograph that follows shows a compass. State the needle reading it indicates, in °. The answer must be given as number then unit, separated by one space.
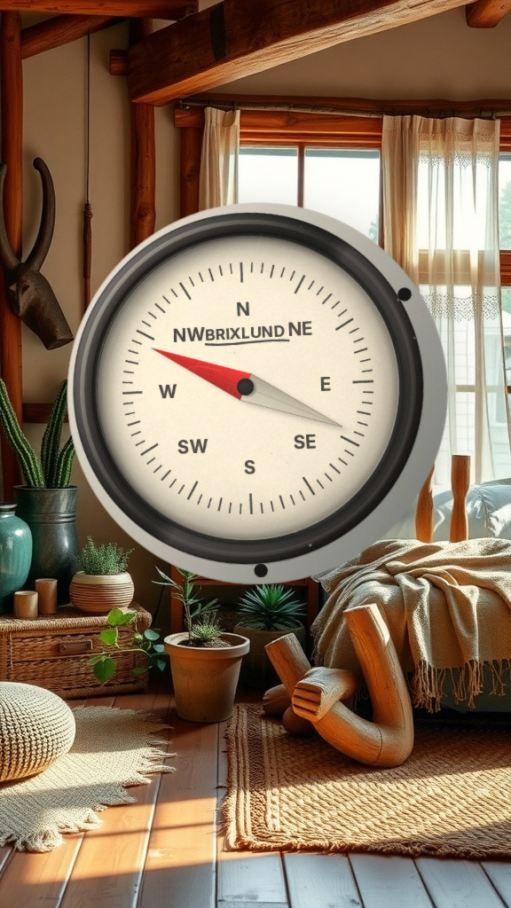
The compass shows 295 °
